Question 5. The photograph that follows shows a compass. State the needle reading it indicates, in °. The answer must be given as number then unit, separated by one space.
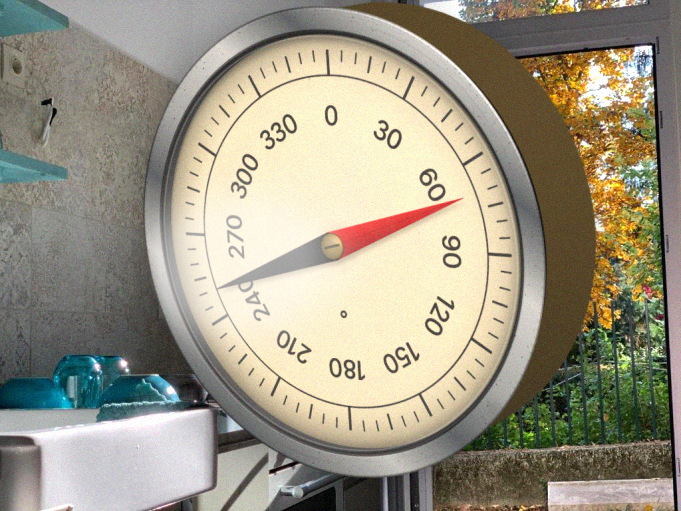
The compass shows 70 °
